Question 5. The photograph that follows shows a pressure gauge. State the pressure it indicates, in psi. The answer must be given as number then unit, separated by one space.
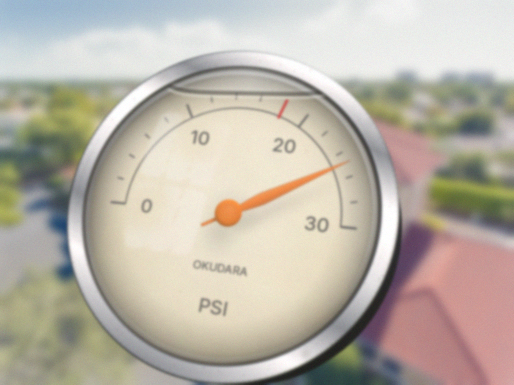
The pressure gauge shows 25 psi
